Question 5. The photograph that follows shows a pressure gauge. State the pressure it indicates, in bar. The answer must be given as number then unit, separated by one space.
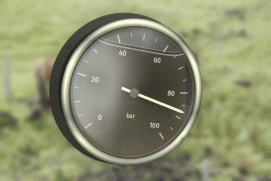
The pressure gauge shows 87.5 bar
